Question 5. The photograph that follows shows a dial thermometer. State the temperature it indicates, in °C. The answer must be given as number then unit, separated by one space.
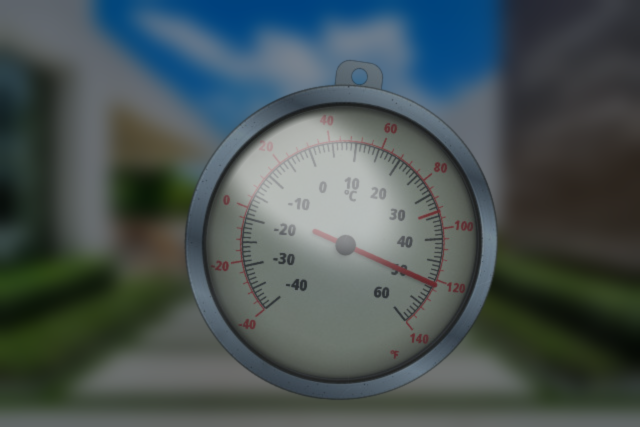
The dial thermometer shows 50 °C
